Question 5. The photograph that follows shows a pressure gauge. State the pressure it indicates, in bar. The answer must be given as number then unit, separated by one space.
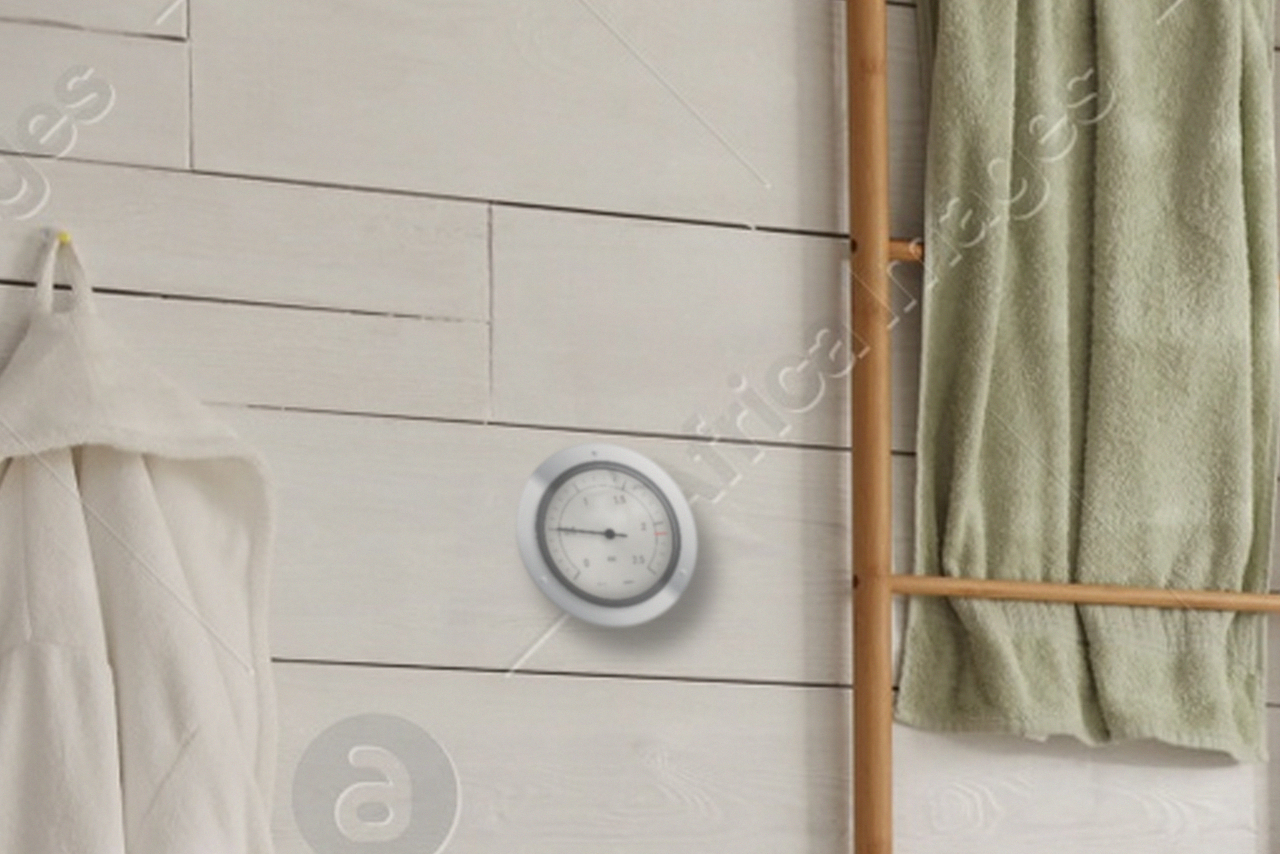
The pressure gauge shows 0.5 bar
